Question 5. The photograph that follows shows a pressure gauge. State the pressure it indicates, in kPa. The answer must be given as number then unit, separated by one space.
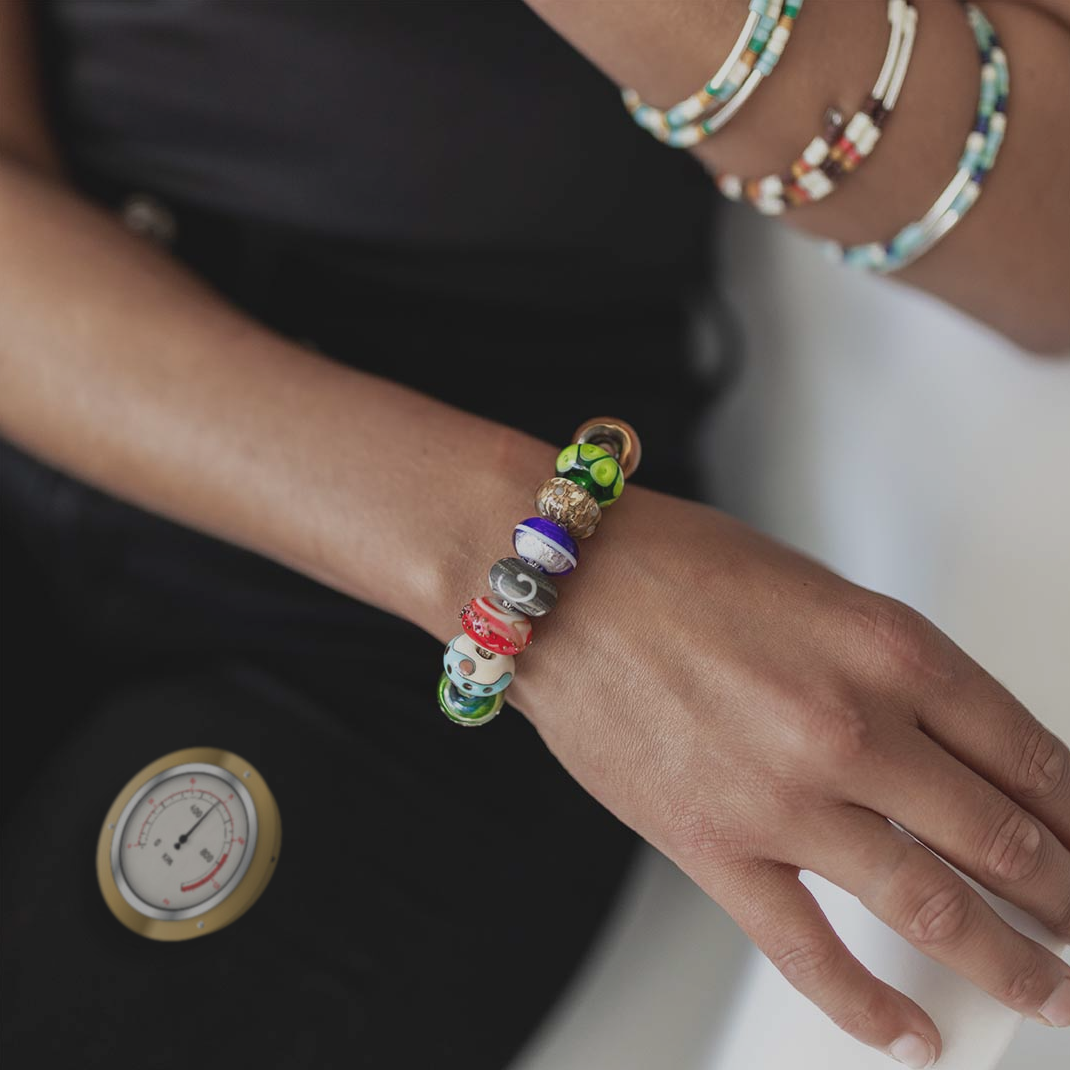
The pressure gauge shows 500 kPa
